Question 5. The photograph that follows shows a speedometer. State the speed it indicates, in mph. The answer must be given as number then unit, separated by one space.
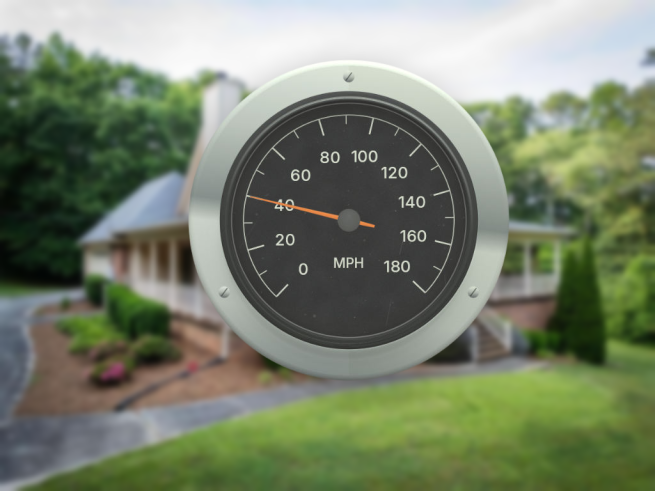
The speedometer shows 40 mph
